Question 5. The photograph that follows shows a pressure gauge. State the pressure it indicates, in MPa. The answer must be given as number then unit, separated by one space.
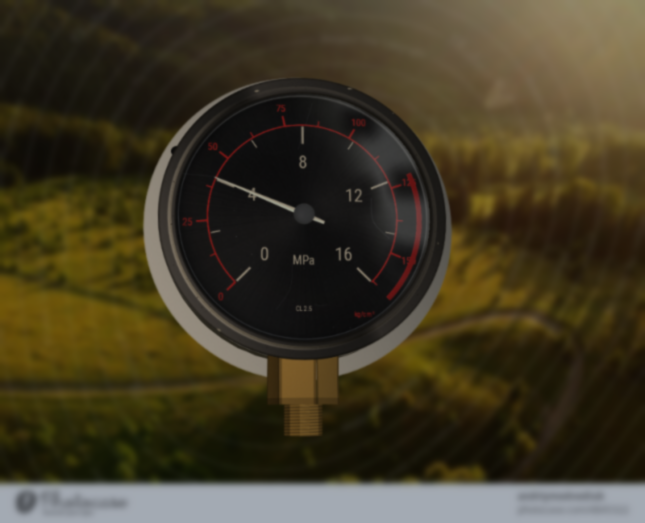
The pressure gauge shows 4 MPa
